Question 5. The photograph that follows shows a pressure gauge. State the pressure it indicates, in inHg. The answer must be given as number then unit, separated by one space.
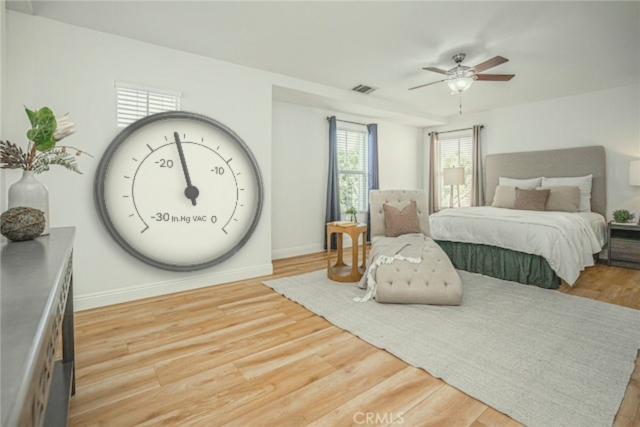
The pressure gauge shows -17 inHg
